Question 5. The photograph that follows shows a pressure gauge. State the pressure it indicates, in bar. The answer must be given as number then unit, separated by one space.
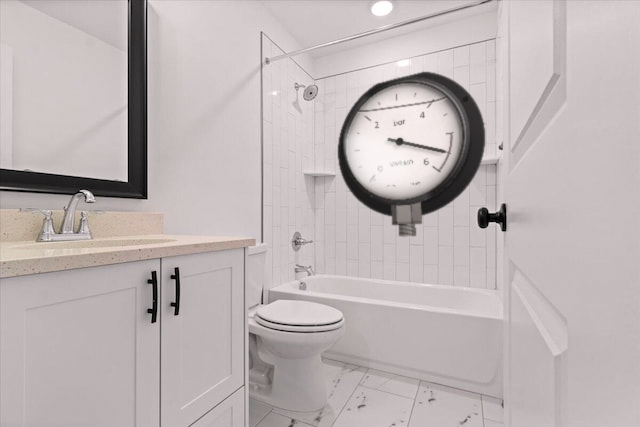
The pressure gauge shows 5.5 bar
